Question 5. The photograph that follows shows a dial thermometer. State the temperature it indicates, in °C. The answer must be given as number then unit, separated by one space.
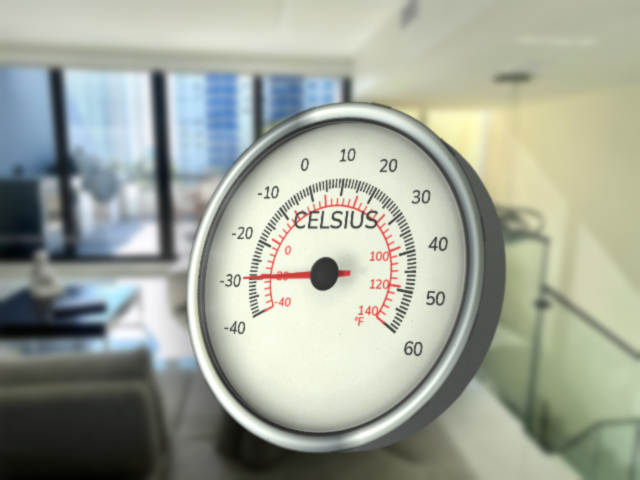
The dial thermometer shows -30 °C
